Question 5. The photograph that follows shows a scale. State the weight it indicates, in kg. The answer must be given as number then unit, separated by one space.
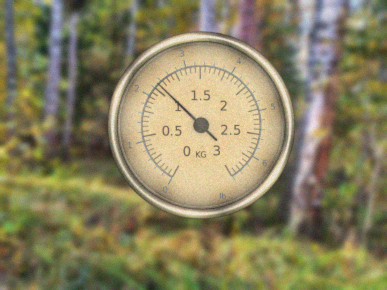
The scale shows 1.05 kg
